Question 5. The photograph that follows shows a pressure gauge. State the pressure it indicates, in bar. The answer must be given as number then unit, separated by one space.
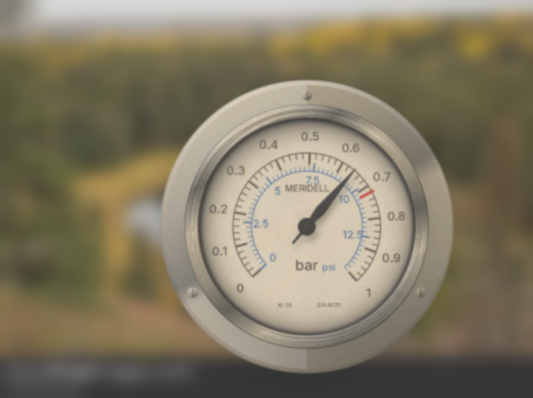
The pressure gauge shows 0.64 bar
